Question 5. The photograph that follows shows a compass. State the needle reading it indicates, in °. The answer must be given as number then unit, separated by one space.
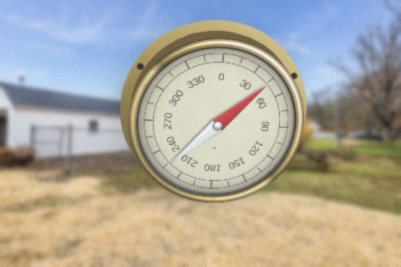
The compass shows 45 °
